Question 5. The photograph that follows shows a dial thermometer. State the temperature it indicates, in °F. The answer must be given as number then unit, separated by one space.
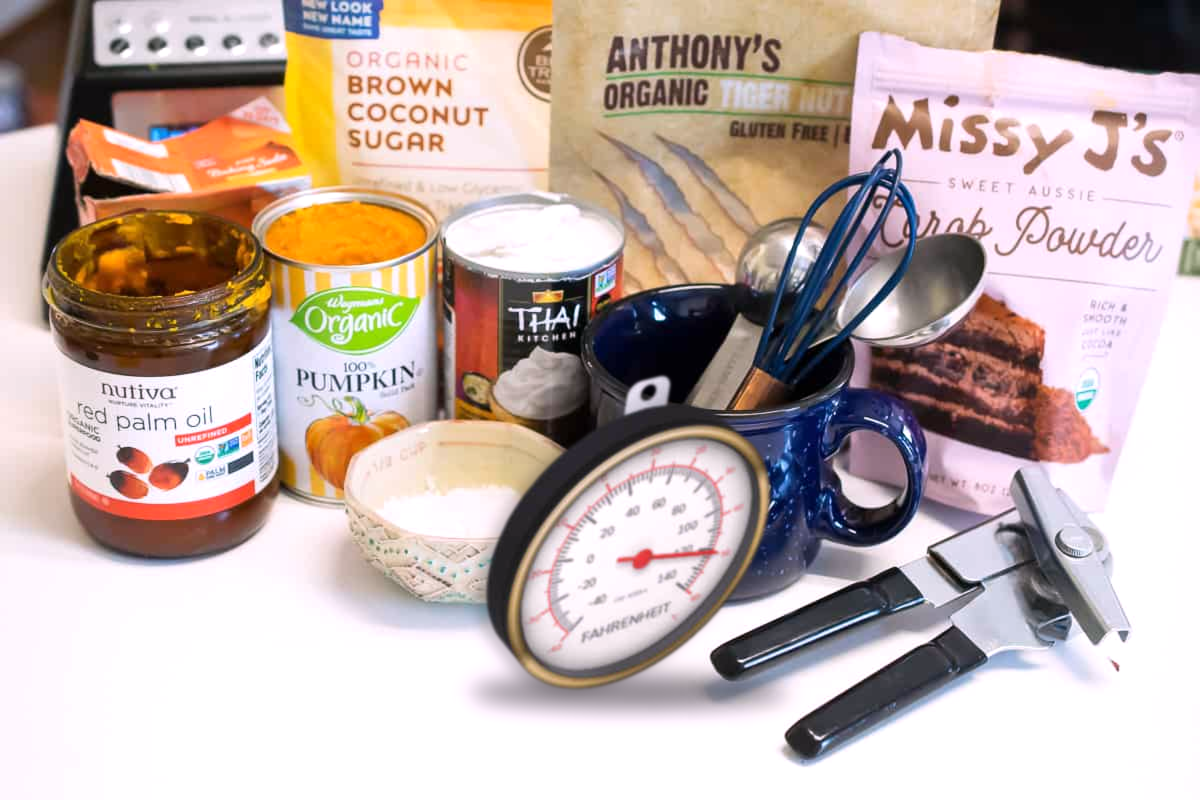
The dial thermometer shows 120 °F
